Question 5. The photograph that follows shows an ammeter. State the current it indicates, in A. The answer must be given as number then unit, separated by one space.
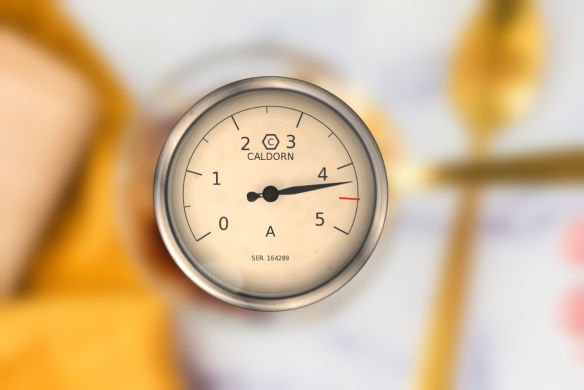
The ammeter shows 4.25 A
